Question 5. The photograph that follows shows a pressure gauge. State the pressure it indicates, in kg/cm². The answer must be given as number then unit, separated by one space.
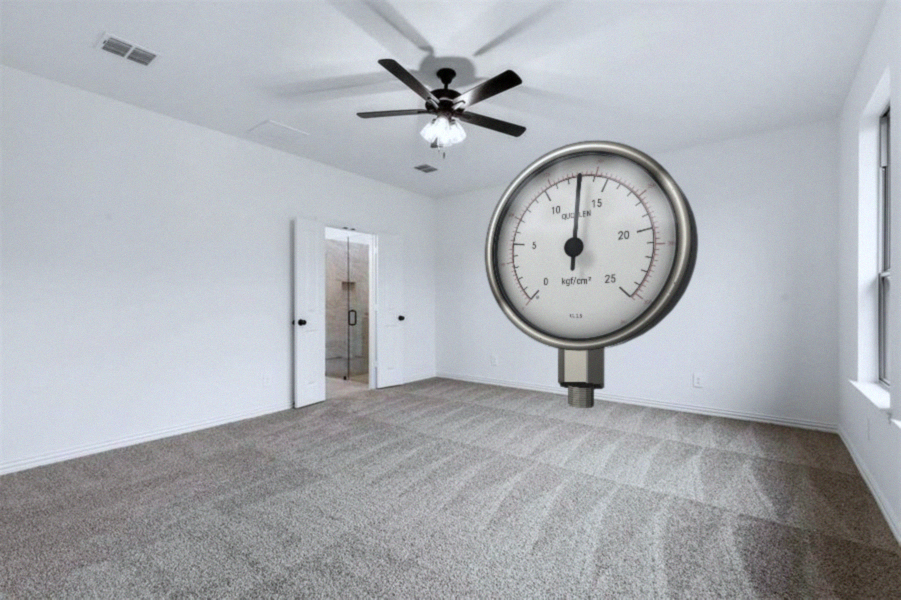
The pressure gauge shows 13 kg/cm²
